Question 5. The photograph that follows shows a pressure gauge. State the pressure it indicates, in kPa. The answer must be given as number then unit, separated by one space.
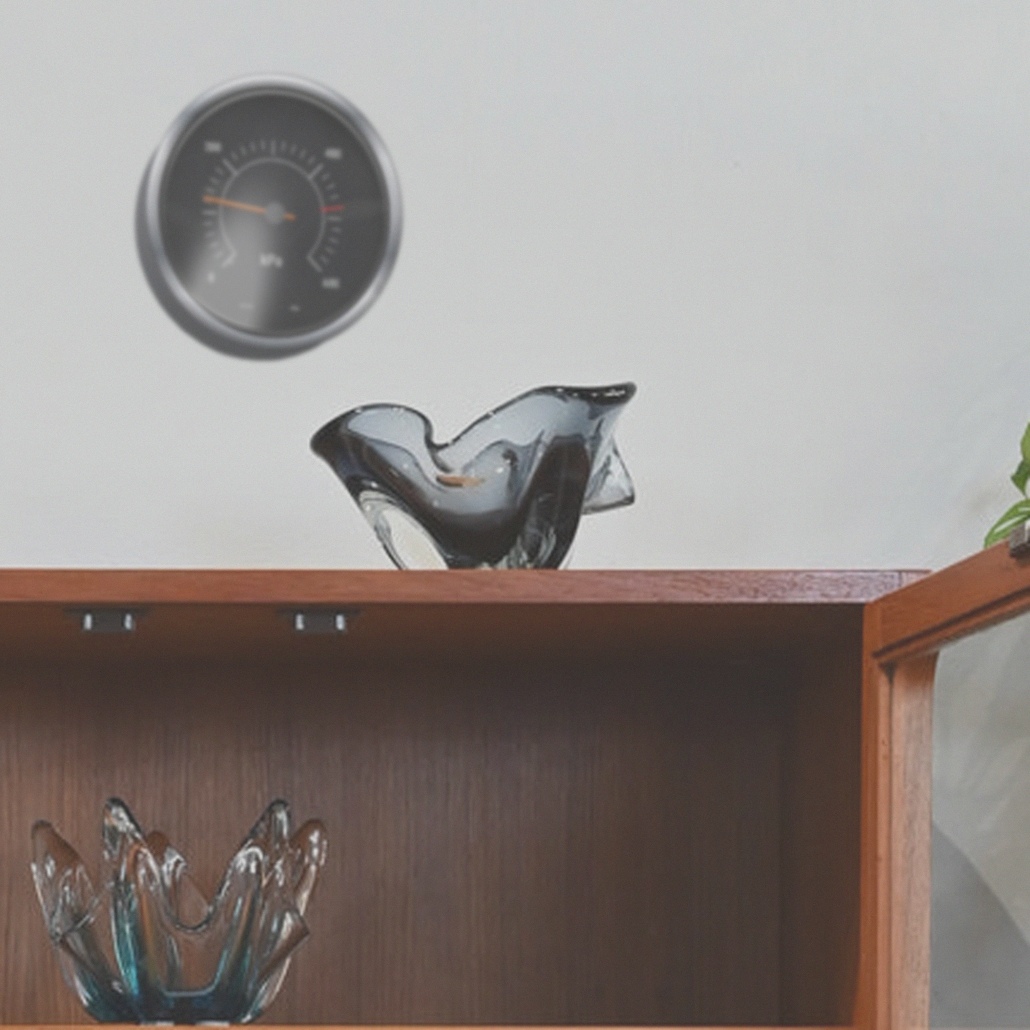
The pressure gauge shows 120 kPa
